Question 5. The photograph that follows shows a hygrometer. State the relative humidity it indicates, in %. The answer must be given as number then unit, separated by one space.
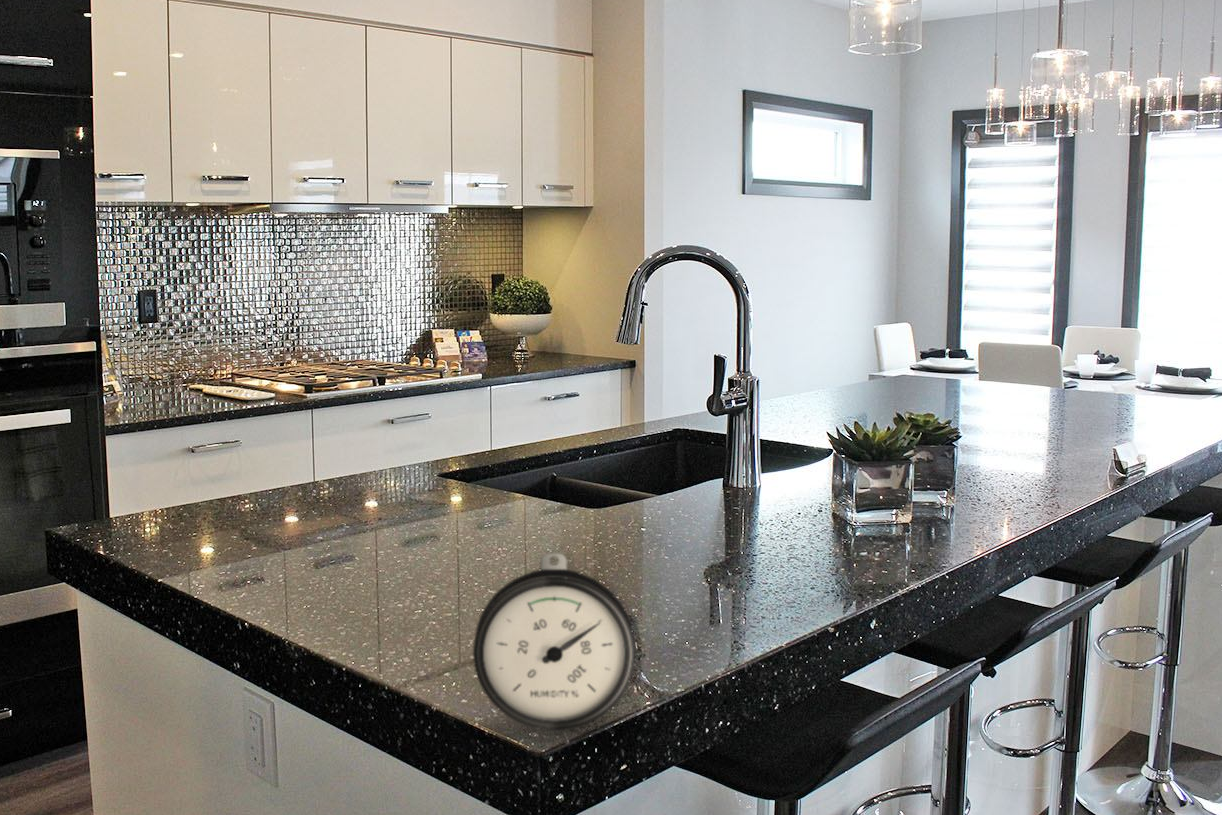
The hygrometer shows 70 %
